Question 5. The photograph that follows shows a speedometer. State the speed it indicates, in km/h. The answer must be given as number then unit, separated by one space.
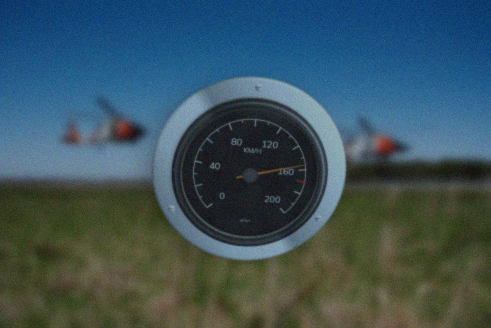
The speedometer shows 155 km/h
